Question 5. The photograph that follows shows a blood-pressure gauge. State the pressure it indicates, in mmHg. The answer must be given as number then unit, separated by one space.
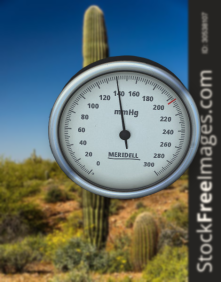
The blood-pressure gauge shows 140 mmHg
